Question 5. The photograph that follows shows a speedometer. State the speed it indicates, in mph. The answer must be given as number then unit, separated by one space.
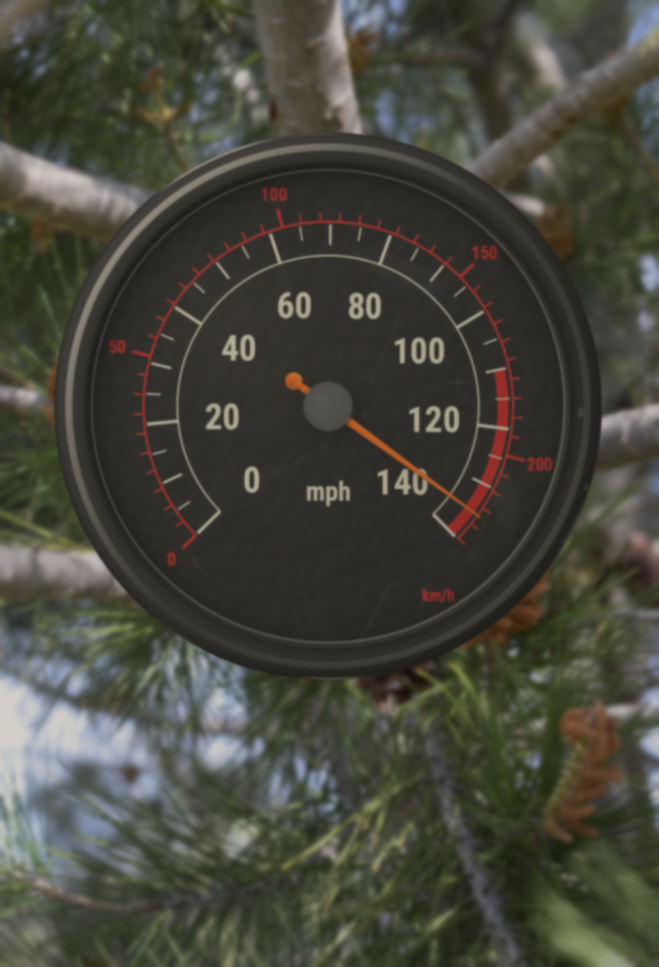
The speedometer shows 135 mph
